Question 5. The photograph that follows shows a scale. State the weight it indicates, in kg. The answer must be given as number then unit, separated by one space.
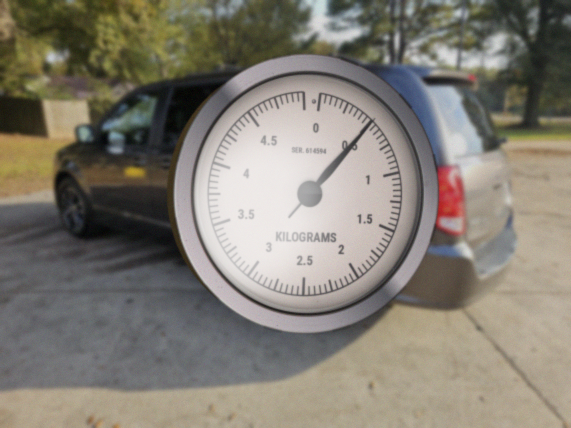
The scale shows 0.5 kg
